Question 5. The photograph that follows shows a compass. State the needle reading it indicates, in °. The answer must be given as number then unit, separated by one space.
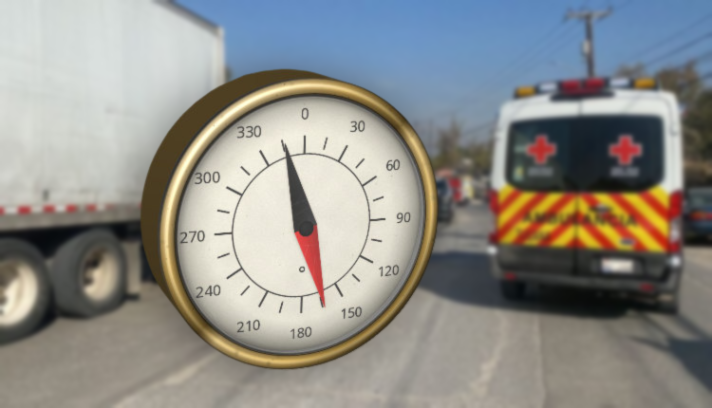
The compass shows 165 °
